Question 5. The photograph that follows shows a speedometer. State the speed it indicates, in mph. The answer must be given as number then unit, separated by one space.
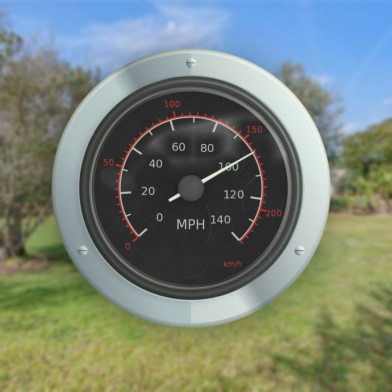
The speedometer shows 100 mph
